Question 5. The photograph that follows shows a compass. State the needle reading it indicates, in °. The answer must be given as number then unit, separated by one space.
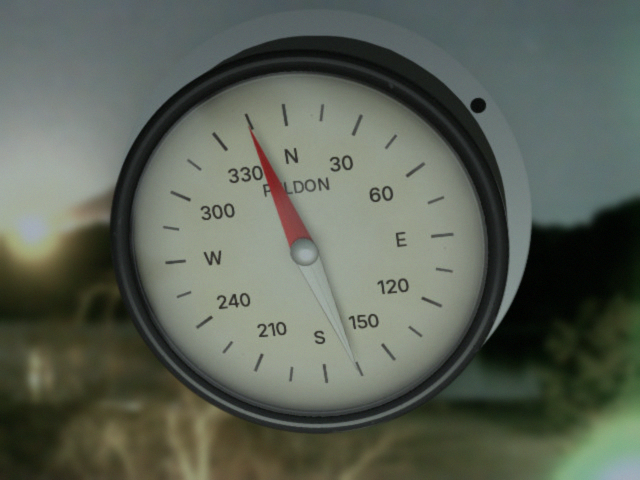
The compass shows 345 °
